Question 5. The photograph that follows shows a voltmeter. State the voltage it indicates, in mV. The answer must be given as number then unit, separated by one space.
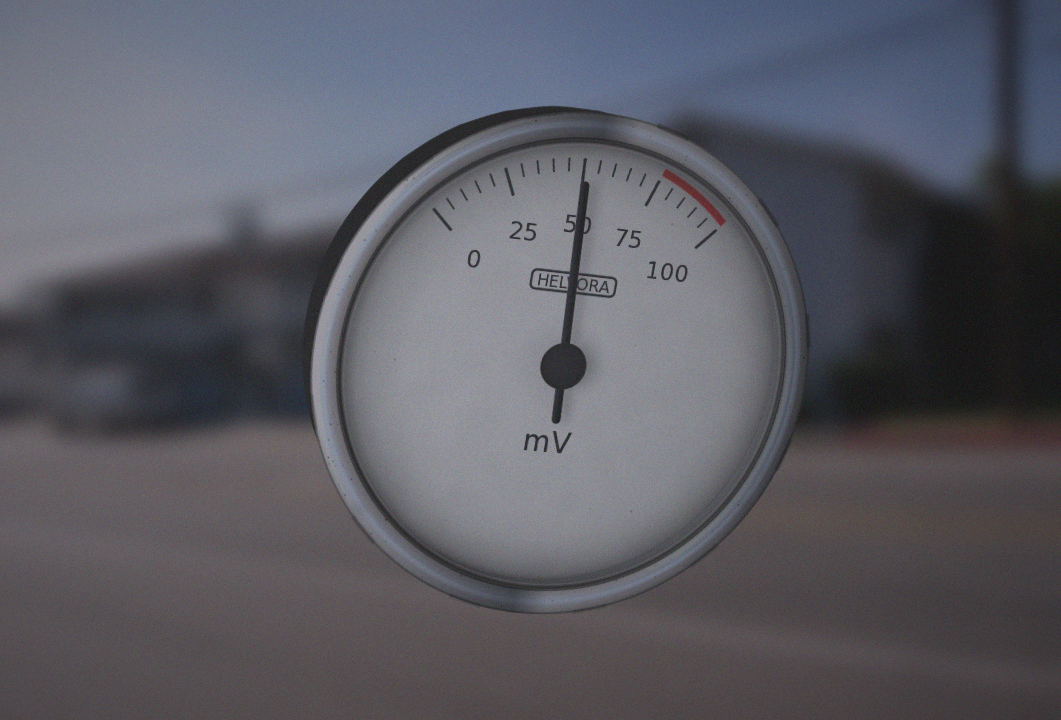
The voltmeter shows 50 mV
